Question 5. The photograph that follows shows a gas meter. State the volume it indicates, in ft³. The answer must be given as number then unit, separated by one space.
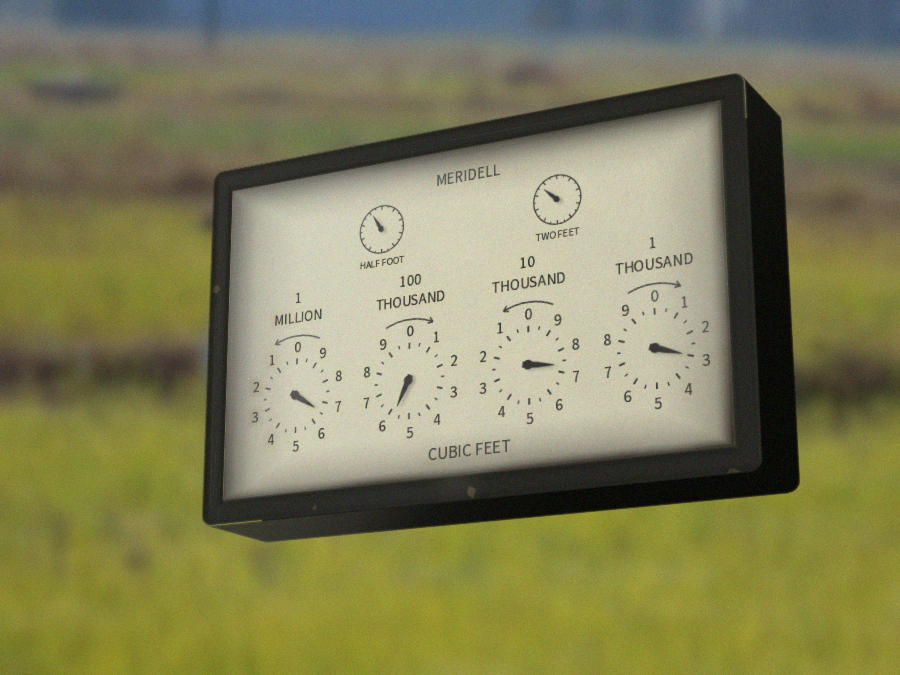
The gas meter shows 657300 ft³
